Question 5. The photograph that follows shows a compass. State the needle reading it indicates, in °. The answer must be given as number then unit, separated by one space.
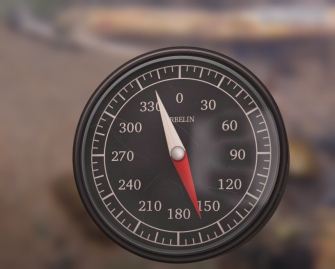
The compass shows 160 °
